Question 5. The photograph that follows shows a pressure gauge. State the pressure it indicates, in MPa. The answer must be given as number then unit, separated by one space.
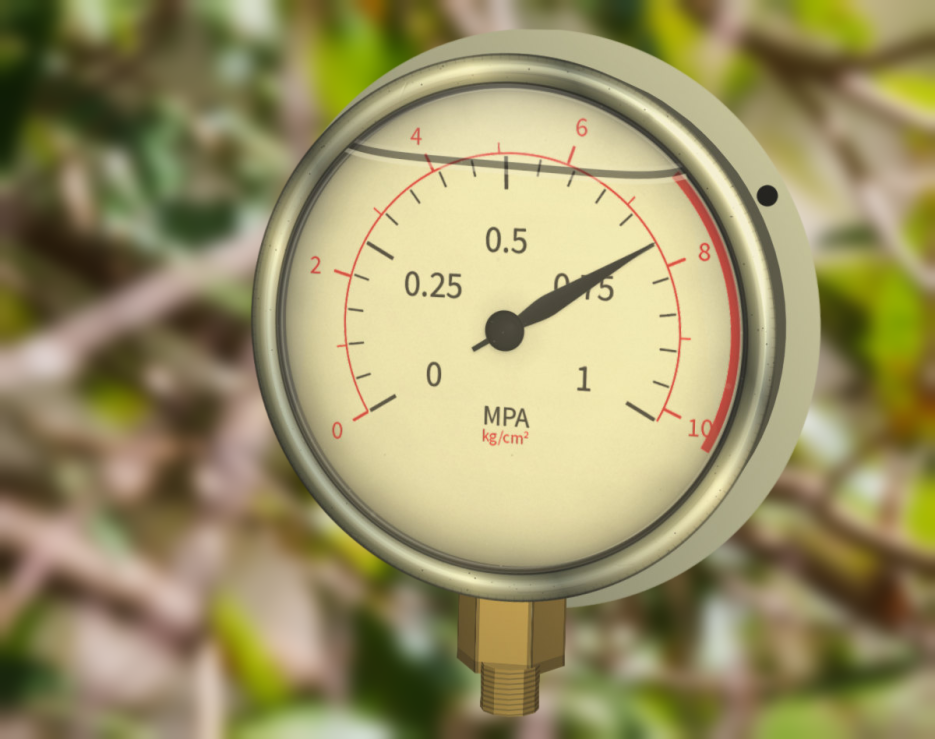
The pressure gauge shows 0.75 MPa
